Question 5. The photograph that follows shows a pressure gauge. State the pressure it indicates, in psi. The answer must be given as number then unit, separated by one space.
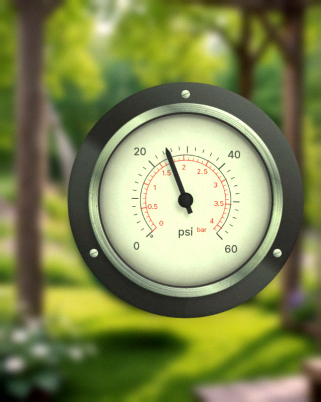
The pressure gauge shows 25 psi
